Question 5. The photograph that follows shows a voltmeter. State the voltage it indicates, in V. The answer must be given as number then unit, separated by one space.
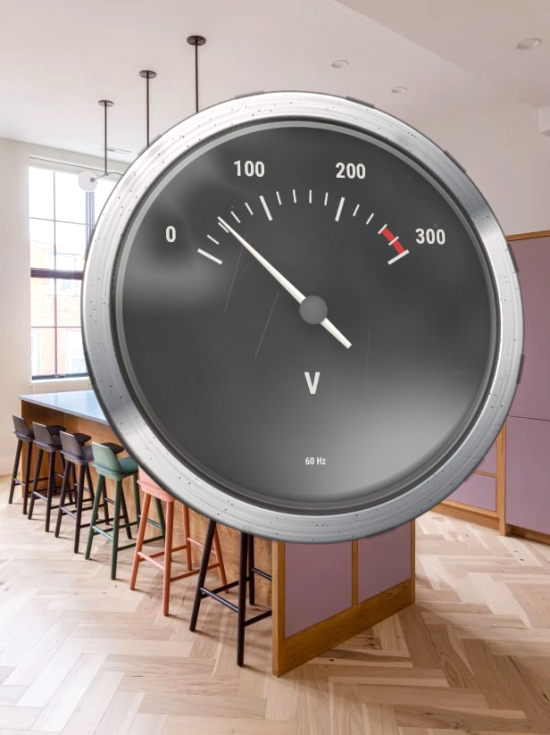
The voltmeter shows 40 V
